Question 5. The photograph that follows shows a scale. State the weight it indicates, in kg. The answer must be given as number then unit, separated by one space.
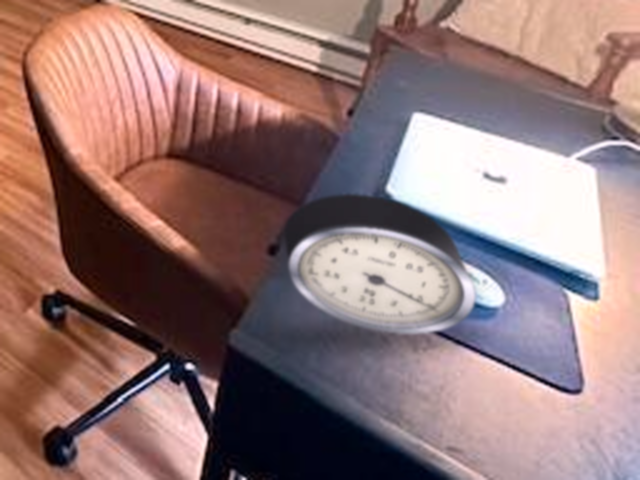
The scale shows 1.5 kg
